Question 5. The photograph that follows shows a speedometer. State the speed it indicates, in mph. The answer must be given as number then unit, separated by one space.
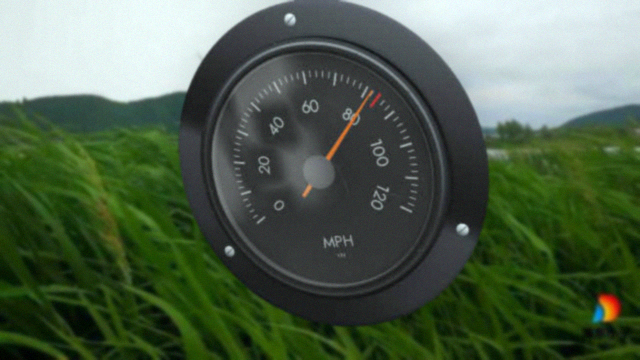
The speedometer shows 82 mph
